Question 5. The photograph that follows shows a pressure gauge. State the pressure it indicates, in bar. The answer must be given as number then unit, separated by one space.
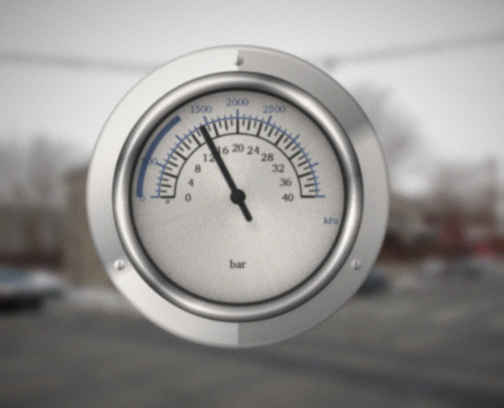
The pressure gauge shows 14 bar
